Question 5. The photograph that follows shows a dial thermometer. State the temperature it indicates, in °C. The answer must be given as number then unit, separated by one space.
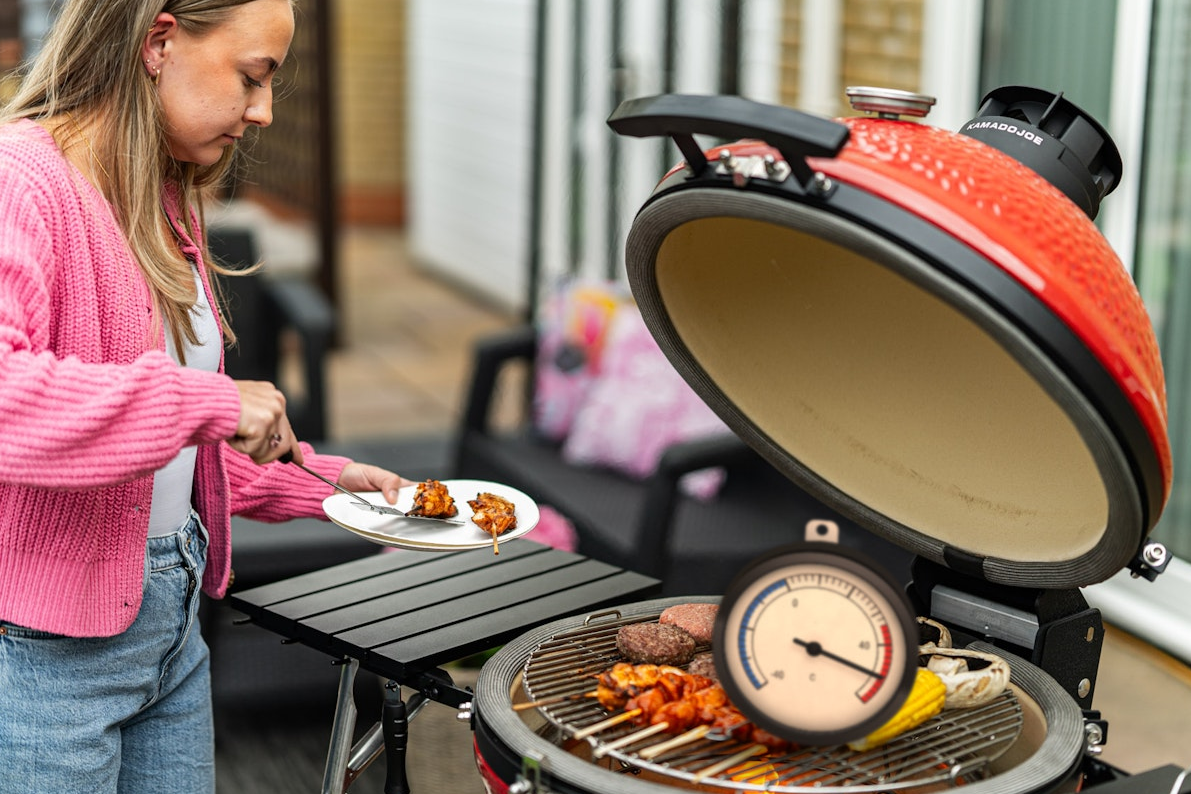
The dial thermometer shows 50 °C
